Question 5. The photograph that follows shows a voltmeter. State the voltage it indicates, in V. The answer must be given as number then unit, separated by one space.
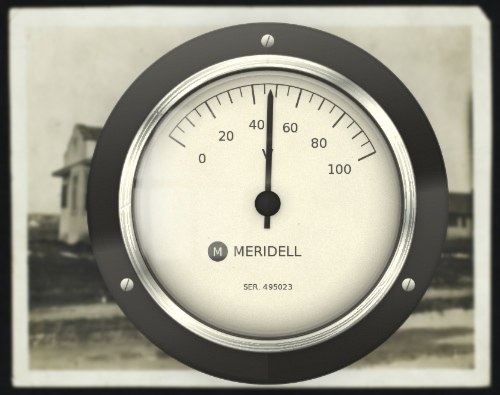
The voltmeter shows 47.5 V
